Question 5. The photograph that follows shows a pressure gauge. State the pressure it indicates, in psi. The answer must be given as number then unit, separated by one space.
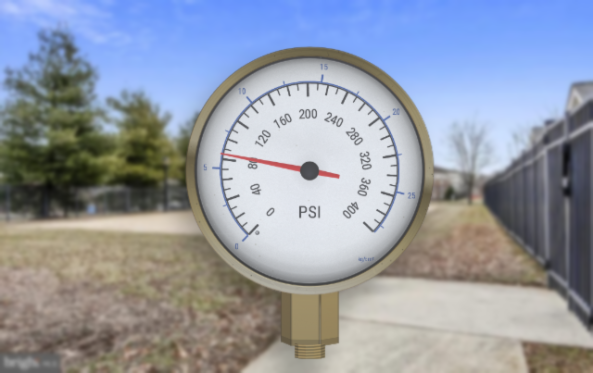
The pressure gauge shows 85 psi
